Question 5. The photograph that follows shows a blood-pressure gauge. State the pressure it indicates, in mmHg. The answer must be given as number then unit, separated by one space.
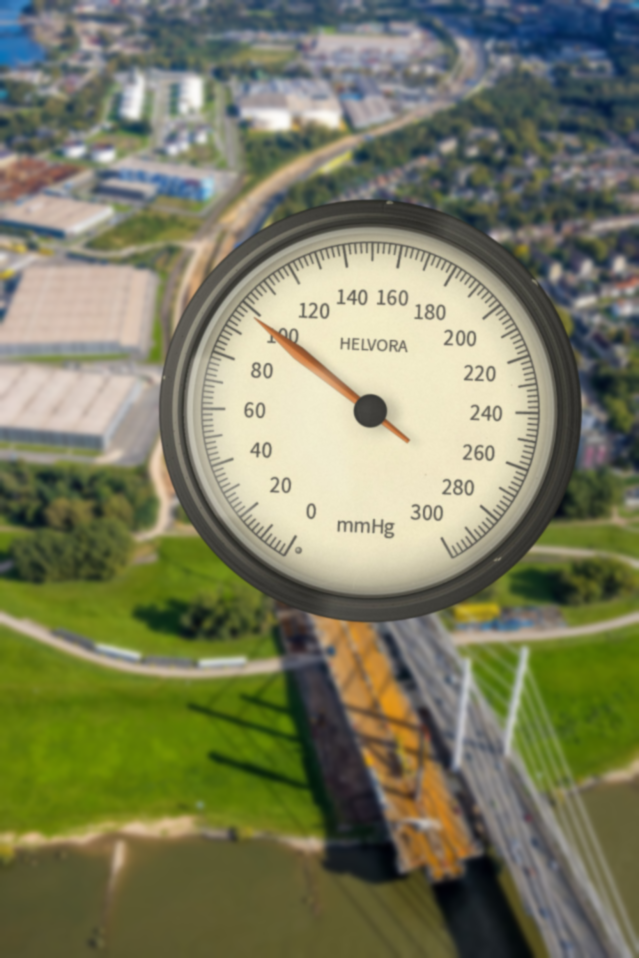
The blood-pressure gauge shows 98 mmHg
